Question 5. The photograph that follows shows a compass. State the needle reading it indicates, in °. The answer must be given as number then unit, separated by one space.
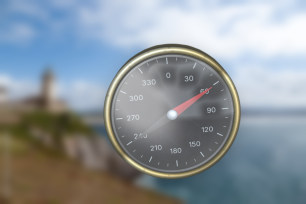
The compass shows 60 °
